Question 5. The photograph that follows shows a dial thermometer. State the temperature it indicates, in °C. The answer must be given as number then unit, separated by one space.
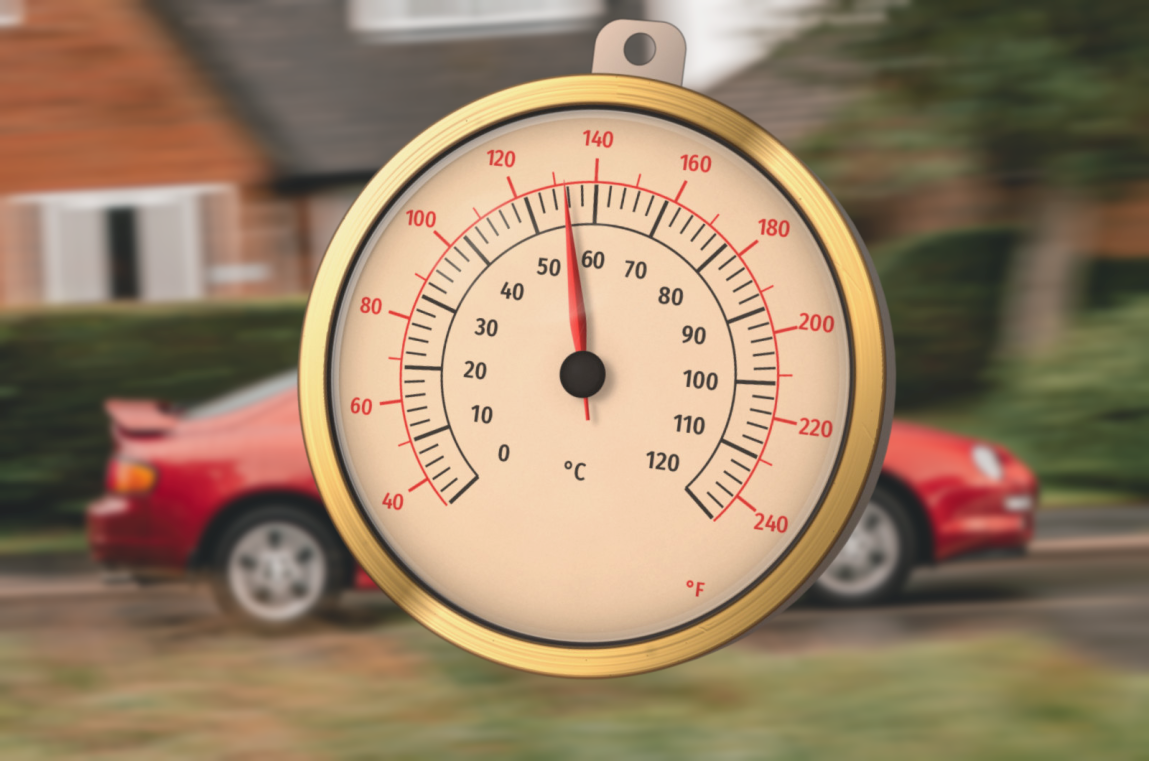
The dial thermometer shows 56 °C
